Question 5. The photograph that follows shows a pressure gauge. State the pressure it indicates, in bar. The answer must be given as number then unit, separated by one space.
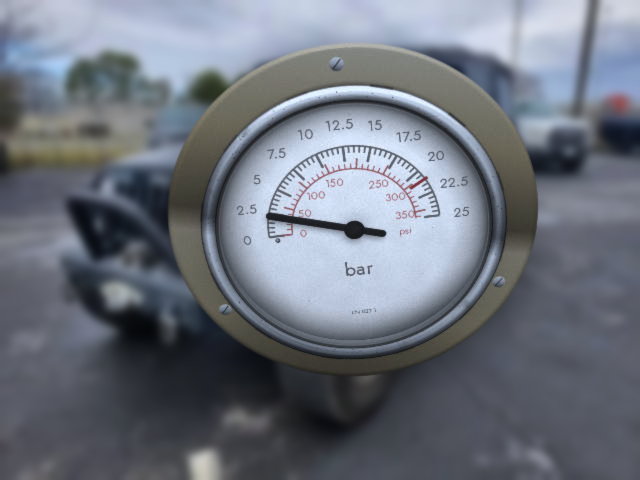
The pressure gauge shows 2.5 bar
